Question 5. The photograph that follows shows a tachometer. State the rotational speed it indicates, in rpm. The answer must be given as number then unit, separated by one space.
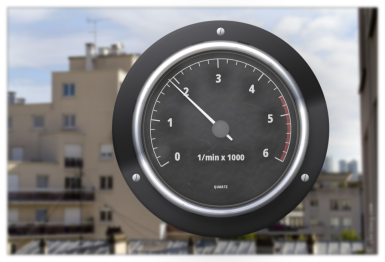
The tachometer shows 1900 rpm
